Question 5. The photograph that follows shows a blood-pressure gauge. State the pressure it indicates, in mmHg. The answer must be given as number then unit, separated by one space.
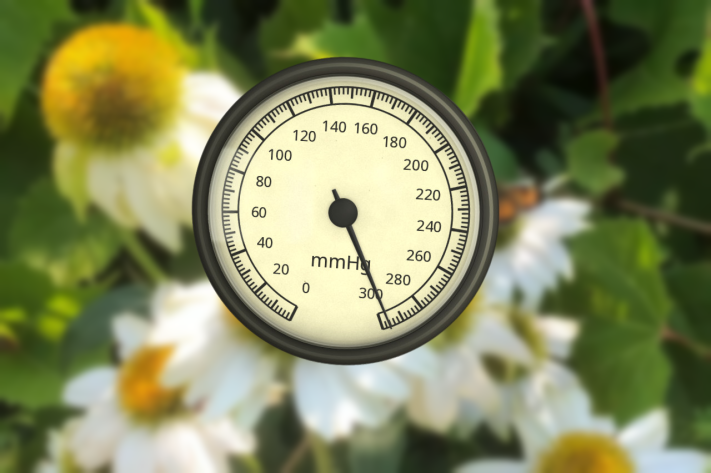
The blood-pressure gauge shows 296 mmHg
